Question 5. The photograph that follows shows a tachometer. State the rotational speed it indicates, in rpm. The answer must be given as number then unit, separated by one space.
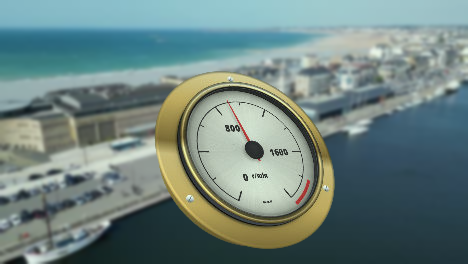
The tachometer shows 900 rpm
